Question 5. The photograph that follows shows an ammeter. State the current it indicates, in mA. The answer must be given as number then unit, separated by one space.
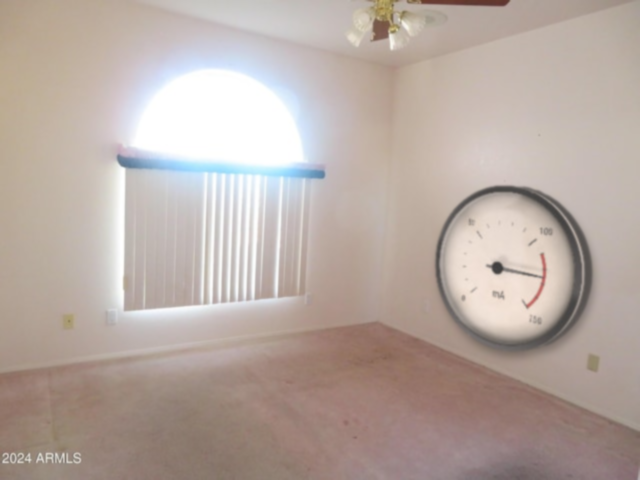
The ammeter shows 125 mA
